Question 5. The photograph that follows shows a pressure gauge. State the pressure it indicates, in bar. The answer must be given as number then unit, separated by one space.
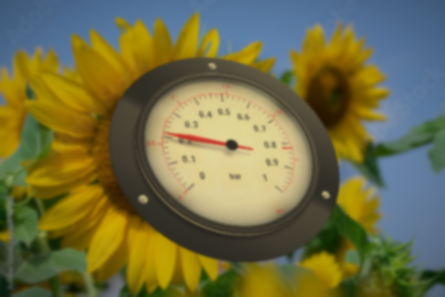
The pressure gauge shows 0.2 bar
